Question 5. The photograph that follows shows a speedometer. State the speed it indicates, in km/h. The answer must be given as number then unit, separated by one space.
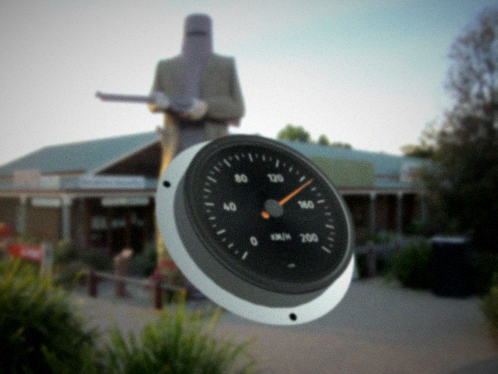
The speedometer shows 145 km/h
